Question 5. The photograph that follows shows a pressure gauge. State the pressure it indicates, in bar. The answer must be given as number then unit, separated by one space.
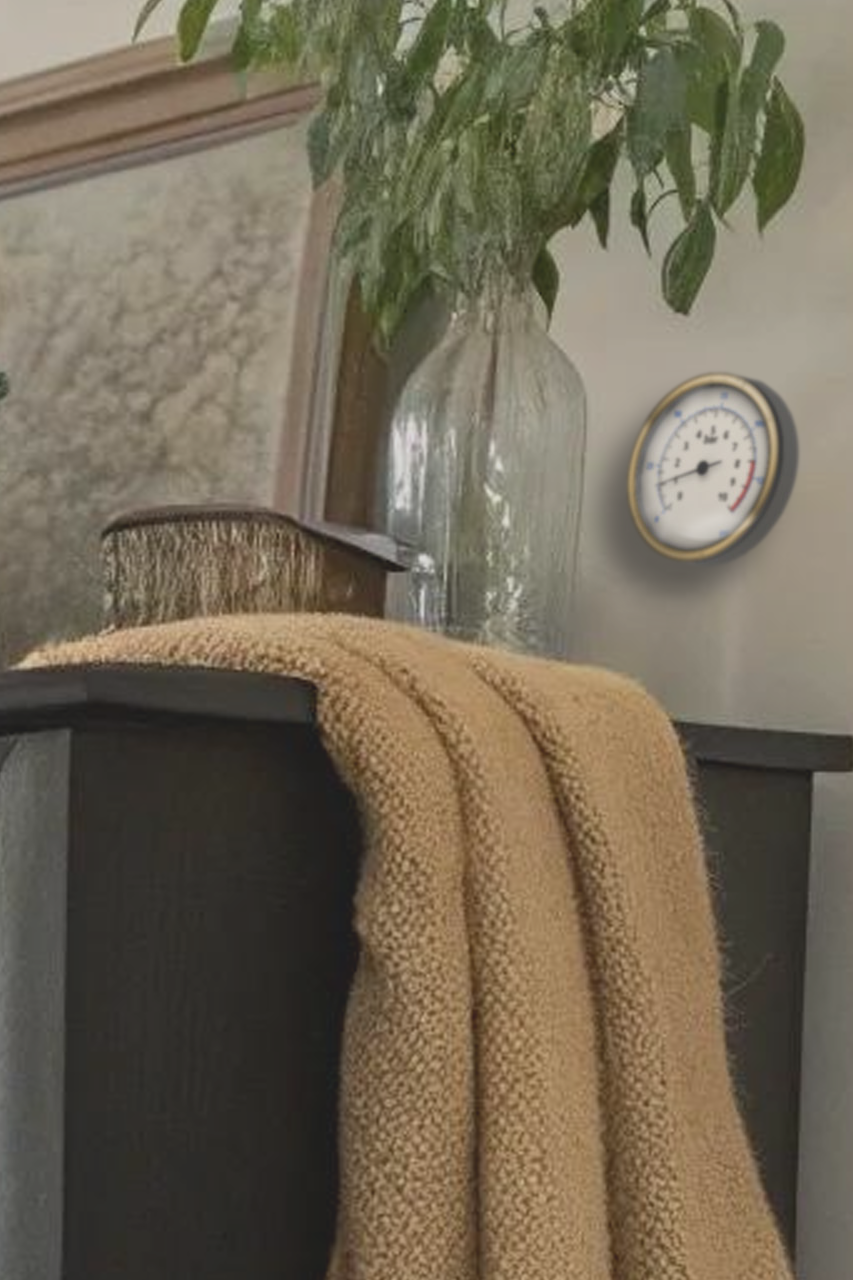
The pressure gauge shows 1 bar
